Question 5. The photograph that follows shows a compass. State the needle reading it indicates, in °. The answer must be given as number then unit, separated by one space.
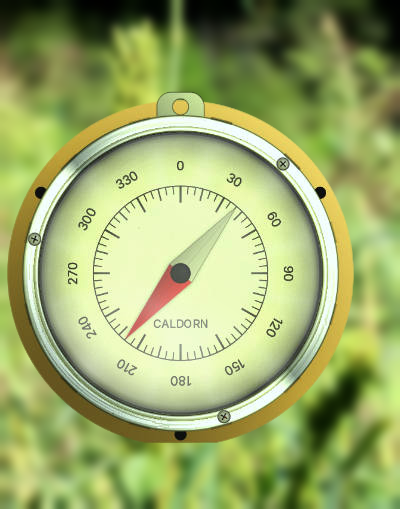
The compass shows 220 °
